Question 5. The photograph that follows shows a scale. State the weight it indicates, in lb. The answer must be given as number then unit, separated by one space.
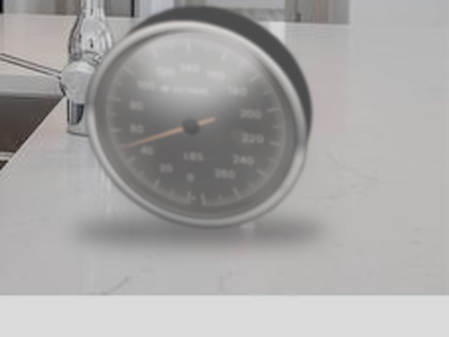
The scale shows 50 lb
